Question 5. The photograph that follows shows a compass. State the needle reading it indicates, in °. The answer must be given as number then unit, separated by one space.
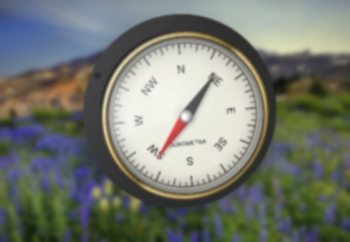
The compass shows 220 °
